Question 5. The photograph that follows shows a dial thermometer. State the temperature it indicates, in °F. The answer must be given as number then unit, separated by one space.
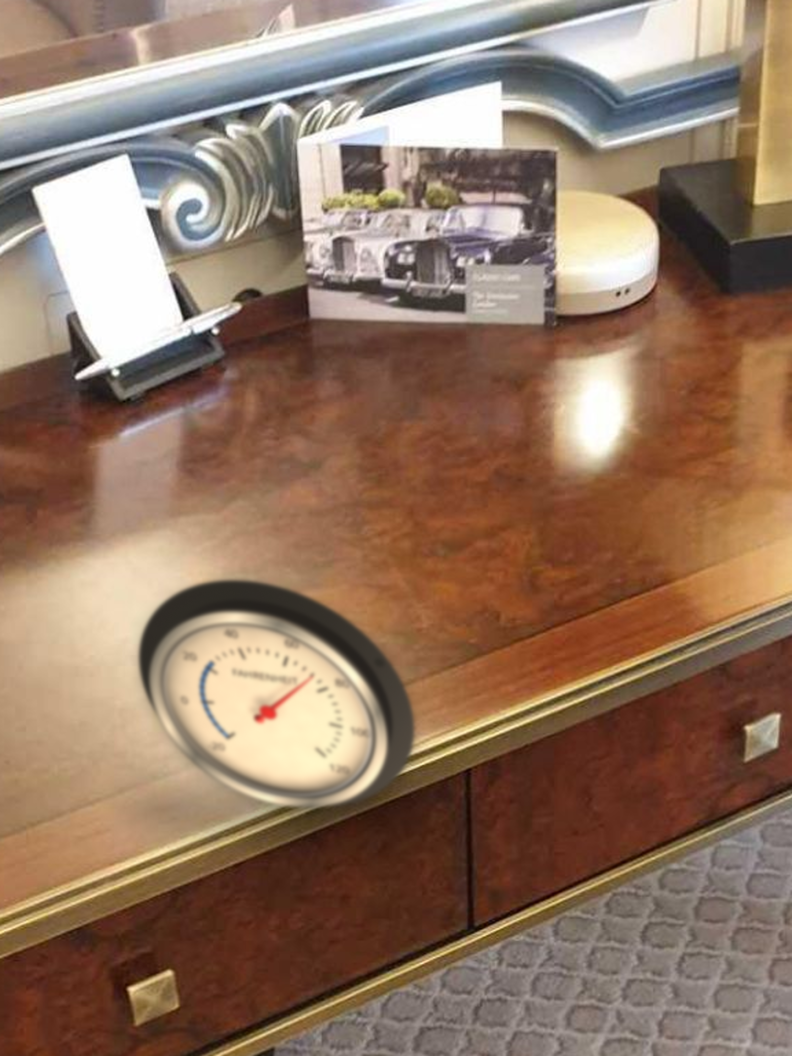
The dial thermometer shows 72 °F
